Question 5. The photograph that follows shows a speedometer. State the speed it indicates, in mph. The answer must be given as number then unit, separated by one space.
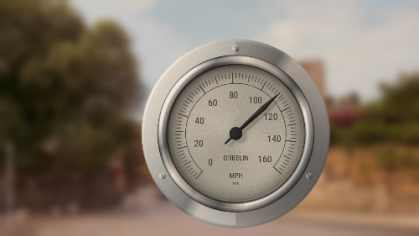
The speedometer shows 110 mph
